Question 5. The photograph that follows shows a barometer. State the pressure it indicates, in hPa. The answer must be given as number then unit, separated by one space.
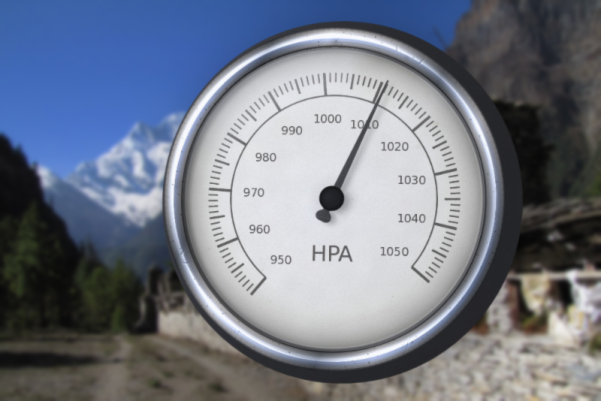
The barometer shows 1011 hPa
